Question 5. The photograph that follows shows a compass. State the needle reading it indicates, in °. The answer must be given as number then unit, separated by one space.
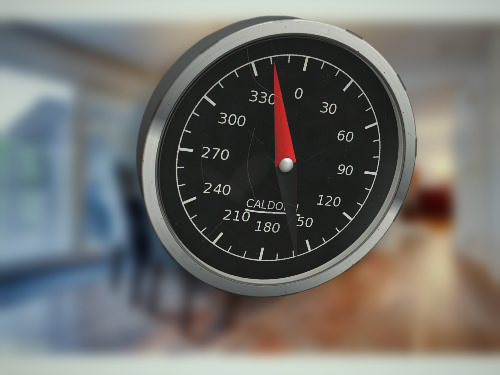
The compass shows 340 °
